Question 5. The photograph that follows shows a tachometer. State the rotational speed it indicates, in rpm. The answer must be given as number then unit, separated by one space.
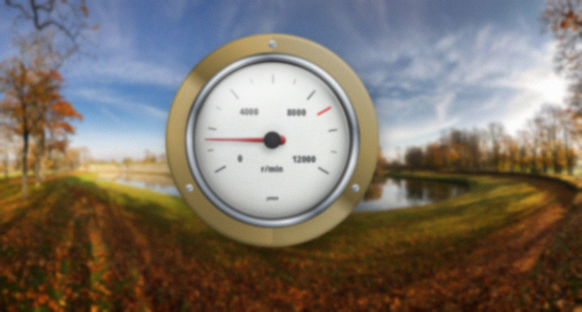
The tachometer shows 1500 rpm
